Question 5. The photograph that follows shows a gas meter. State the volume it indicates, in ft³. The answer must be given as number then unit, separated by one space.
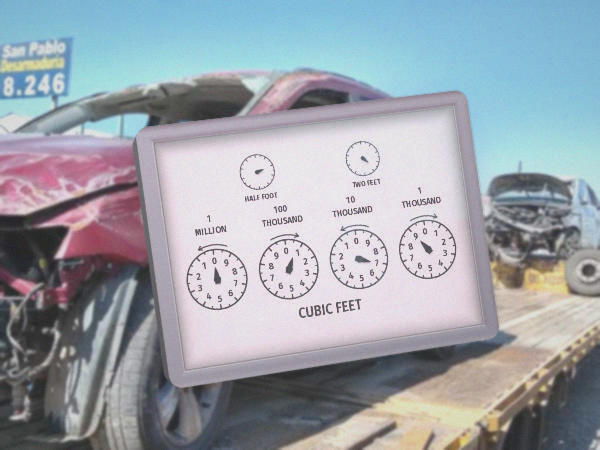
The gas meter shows 6900 ft³
